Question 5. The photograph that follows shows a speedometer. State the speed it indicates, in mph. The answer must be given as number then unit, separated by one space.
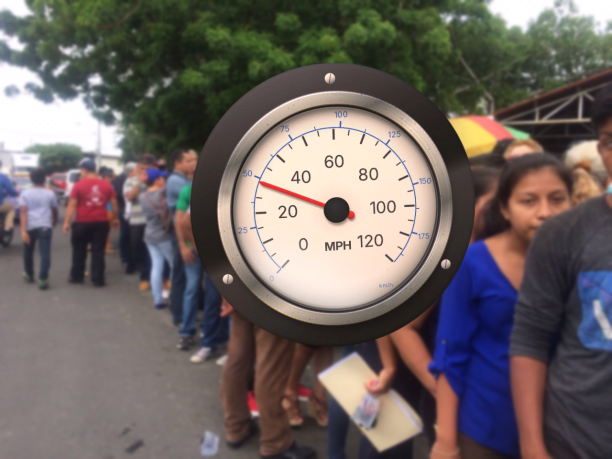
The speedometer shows 30 mph
